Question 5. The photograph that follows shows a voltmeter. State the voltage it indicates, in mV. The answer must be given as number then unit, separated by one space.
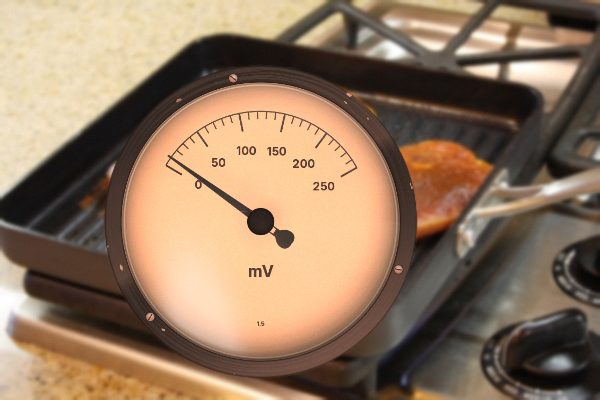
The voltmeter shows 10 mV
